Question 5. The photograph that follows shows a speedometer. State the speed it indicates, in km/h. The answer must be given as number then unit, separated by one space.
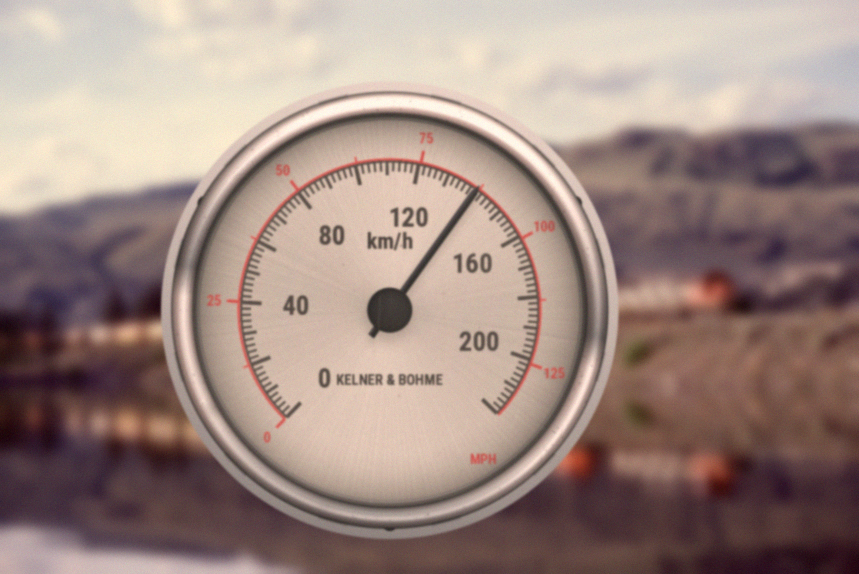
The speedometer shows 140 km/h
